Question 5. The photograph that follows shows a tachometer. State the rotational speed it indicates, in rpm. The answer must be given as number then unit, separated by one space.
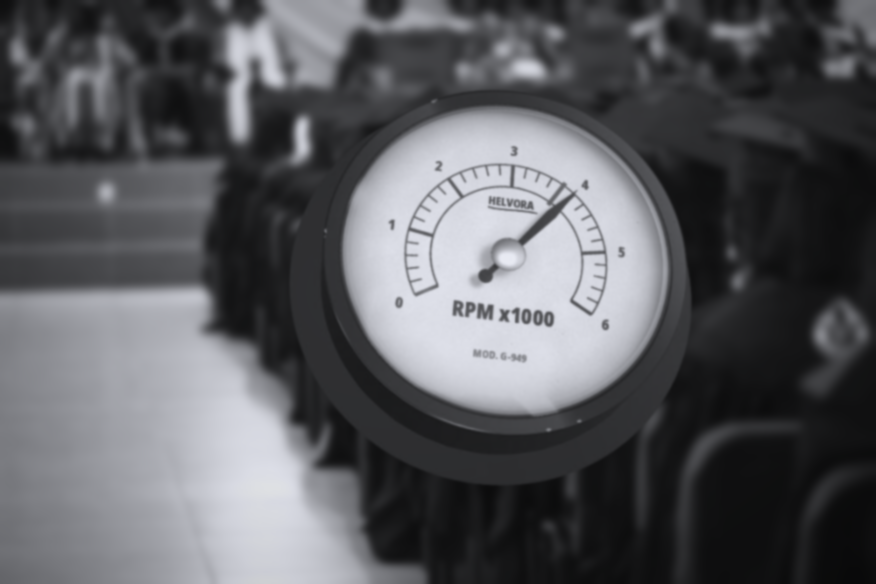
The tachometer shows 4000 rpm
